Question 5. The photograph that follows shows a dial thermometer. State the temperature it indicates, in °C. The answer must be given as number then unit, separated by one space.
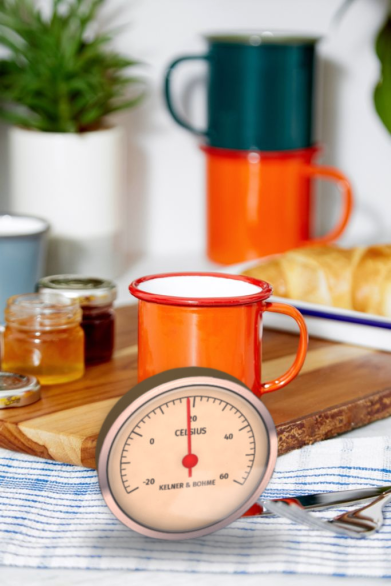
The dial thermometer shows 18 °C
